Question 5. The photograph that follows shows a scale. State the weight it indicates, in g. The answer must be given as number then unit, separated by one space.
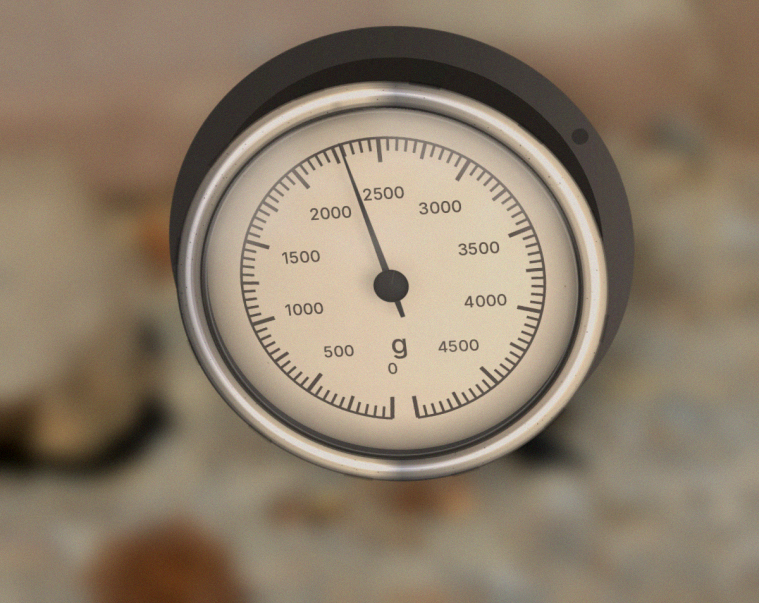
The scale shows 2300 g
